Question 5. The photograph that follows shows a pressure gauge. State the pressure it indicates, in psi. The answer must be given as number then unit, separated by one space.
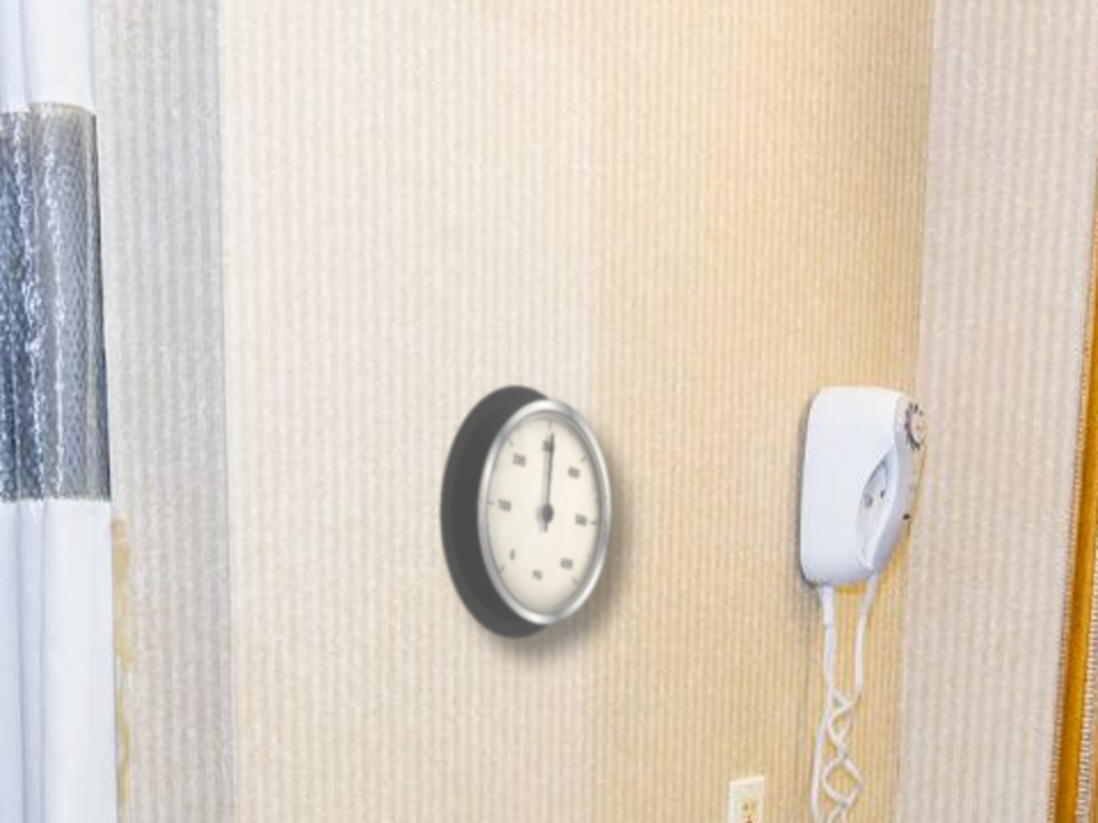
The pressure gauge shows 300 psi
